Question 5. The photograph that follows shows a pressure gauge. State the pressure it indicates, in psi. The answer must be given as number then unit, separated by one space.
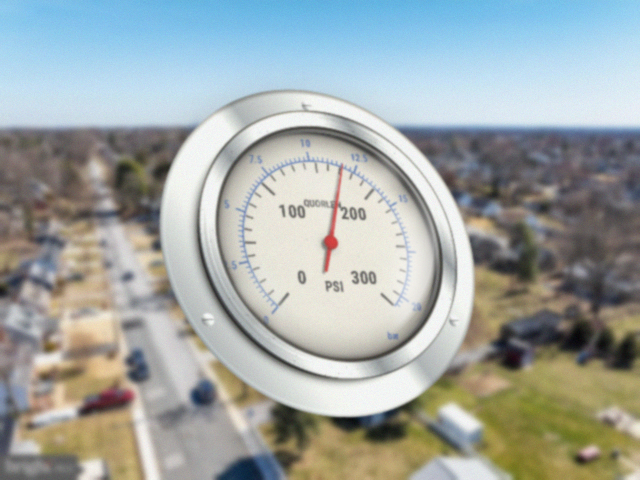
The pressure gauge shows 170 psi
